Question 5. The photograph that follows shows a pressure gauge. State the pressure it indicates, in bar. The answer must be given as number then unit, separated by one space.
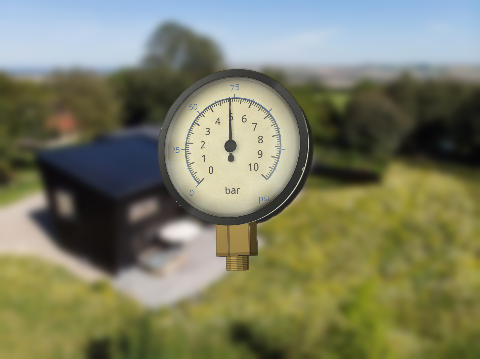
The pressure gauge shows 5 bar
